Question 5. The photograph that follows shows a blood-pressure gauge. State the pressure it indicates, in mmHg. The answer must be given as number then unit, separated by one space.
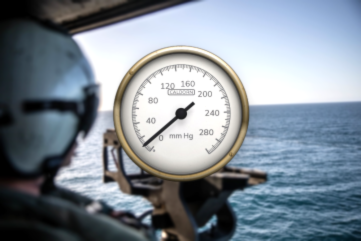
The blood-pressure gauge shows 10 mmHg
